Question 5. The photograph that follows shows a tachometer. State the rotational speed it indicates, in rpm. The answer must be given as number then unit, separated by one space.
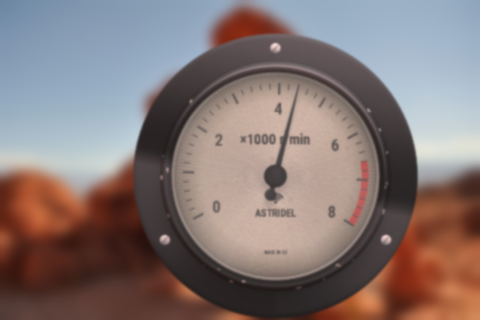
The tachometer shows 4400 rpm
